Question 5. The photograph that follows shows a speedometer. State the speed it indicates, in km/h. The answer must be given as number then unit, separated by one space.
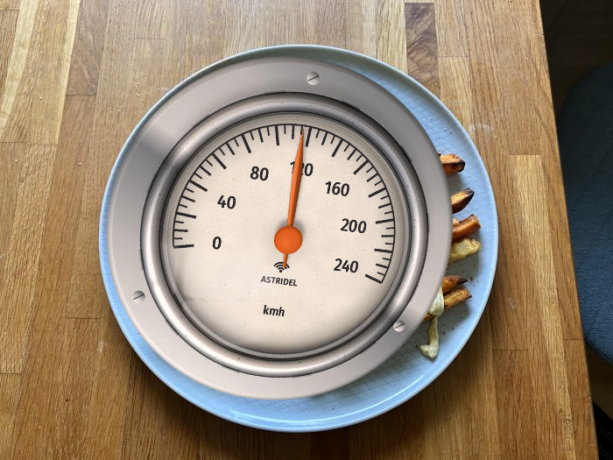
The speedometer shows 115 km/h
